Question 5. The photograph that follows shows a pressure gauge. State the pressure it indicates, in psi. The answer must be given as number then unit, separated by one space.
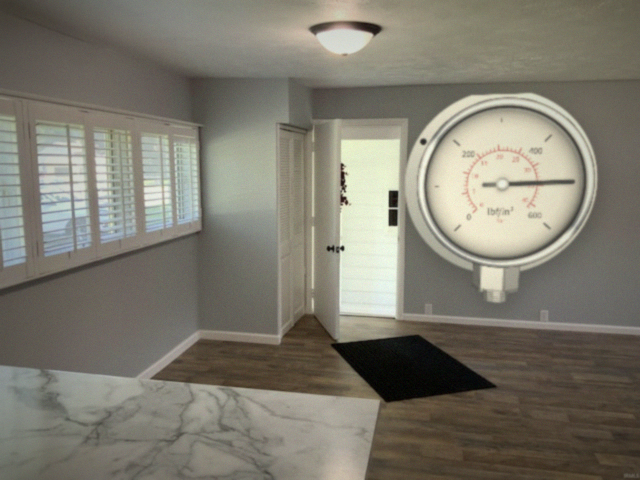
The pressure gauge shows 500 psi
